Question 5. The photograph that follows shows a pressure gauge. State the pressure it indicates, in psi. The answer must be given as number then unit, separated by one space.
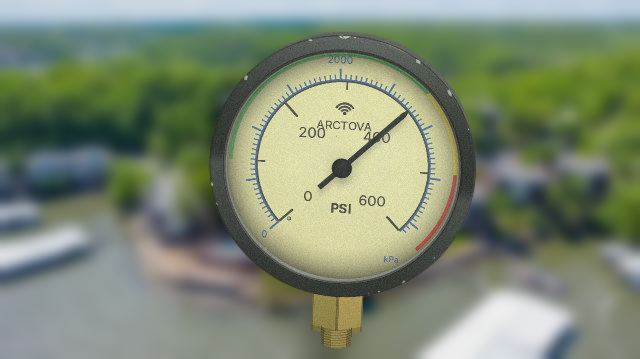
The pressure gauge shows 400 psi
